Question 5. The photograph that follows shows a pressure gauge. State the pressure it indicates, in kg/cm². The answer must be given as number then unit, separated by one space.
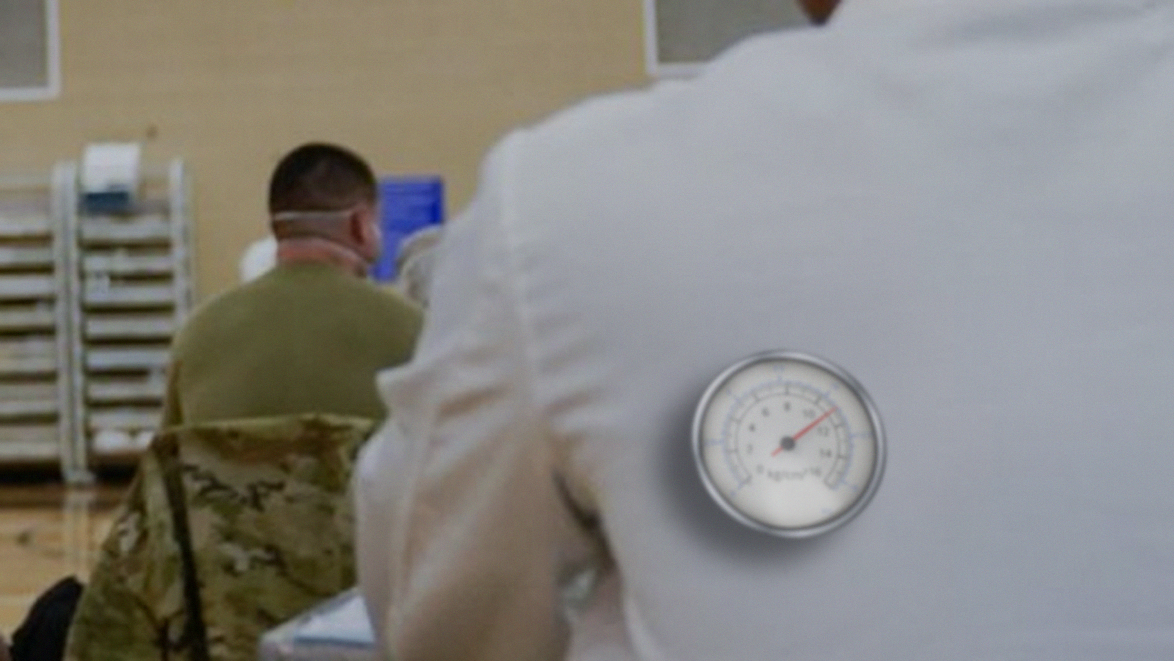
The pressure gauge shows 11 kg/cm²
